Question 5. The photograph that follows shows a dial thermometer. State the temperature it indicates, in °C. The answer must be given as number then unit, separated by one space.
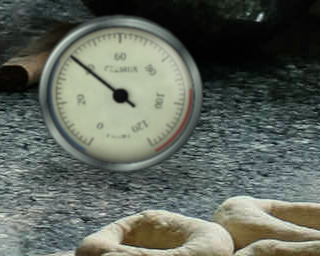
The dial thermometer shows 40 °C
